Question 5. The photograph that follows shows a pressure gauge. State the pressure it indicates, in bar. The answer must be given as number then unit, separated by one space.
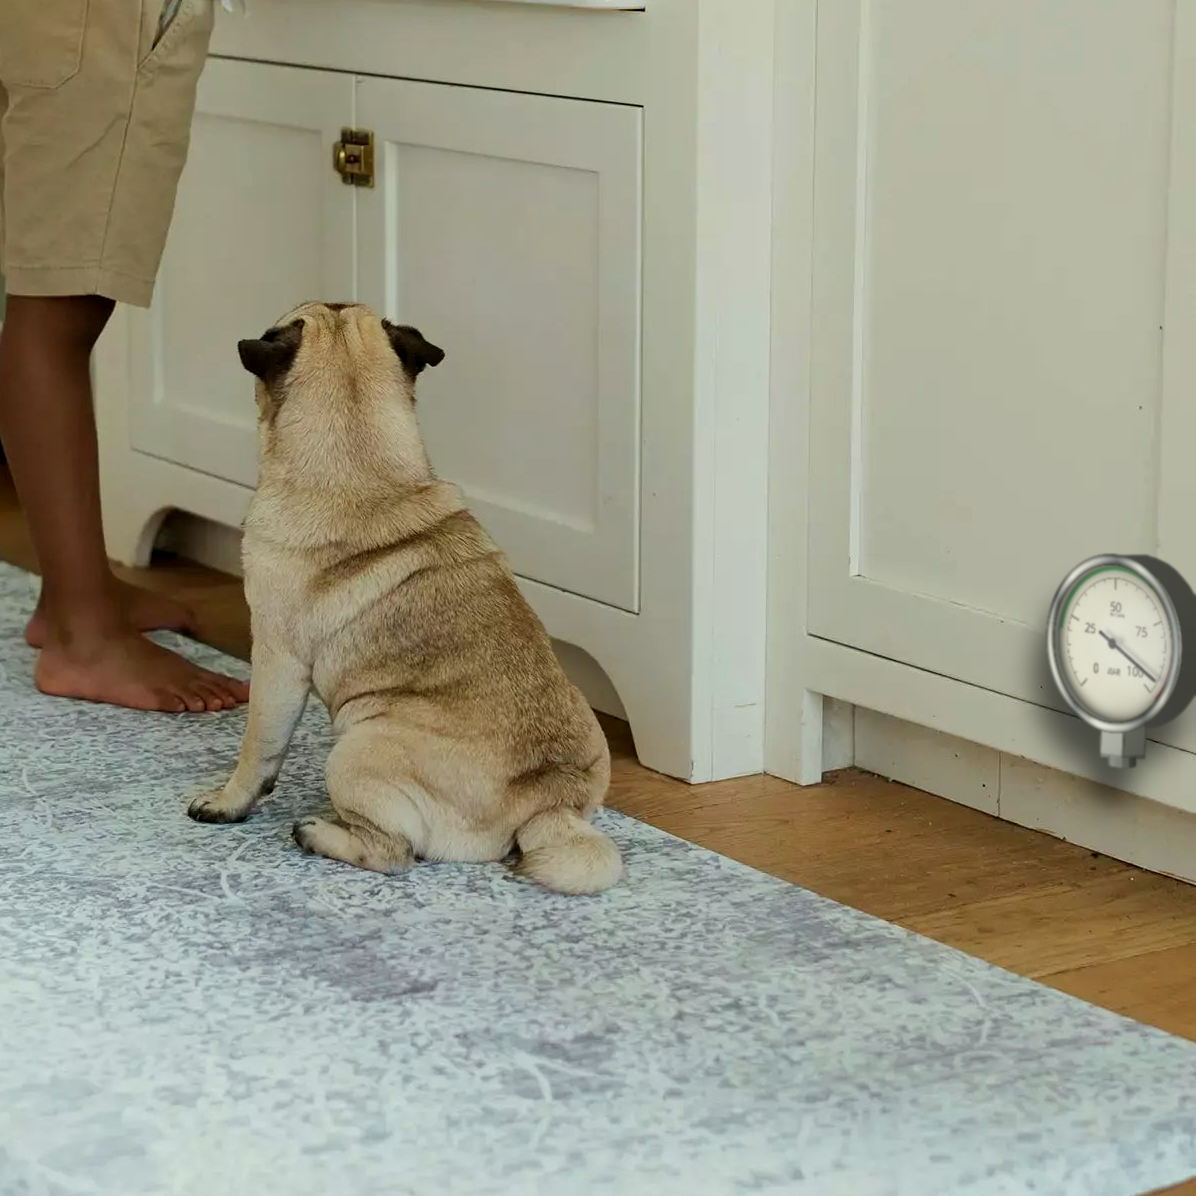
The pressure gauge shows 95 bar
